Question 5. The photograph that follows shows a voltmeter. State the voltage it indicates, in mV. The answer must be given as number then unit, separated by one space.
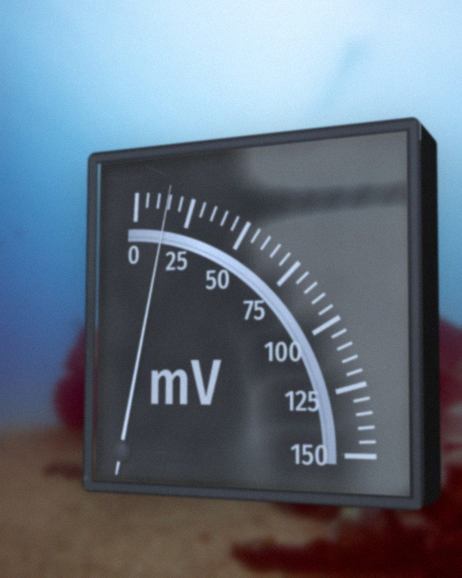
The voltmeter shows 15 mV
